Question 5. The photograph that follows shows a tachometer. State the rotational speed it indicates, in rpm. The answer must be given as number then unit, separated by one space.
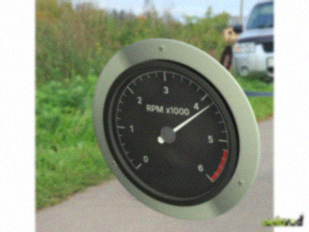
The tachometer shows 4200 rpm
